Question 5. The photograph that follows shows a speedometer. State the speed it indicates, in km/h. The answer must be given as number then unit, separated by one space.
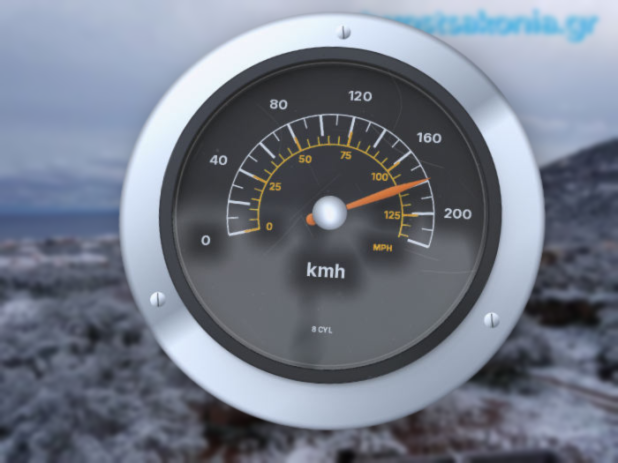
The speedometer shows 180 km/h
